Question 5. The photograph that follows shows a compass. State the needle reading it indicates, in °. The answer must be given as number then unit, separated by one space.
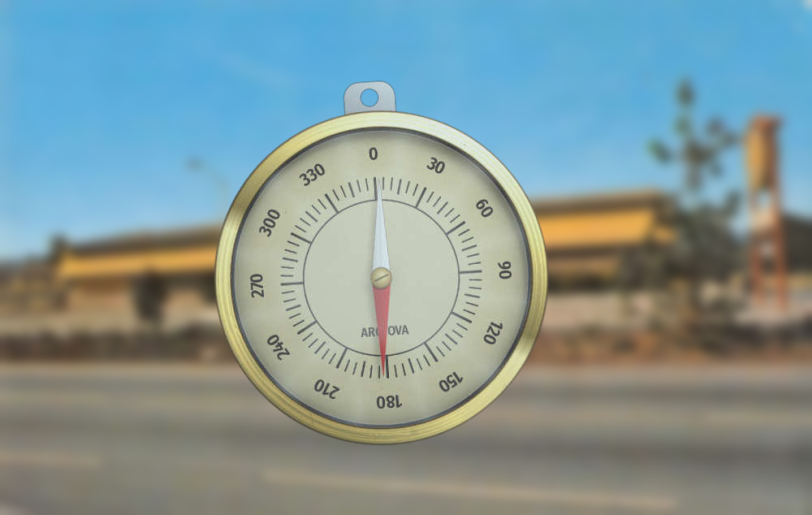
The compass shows 182.5 °
